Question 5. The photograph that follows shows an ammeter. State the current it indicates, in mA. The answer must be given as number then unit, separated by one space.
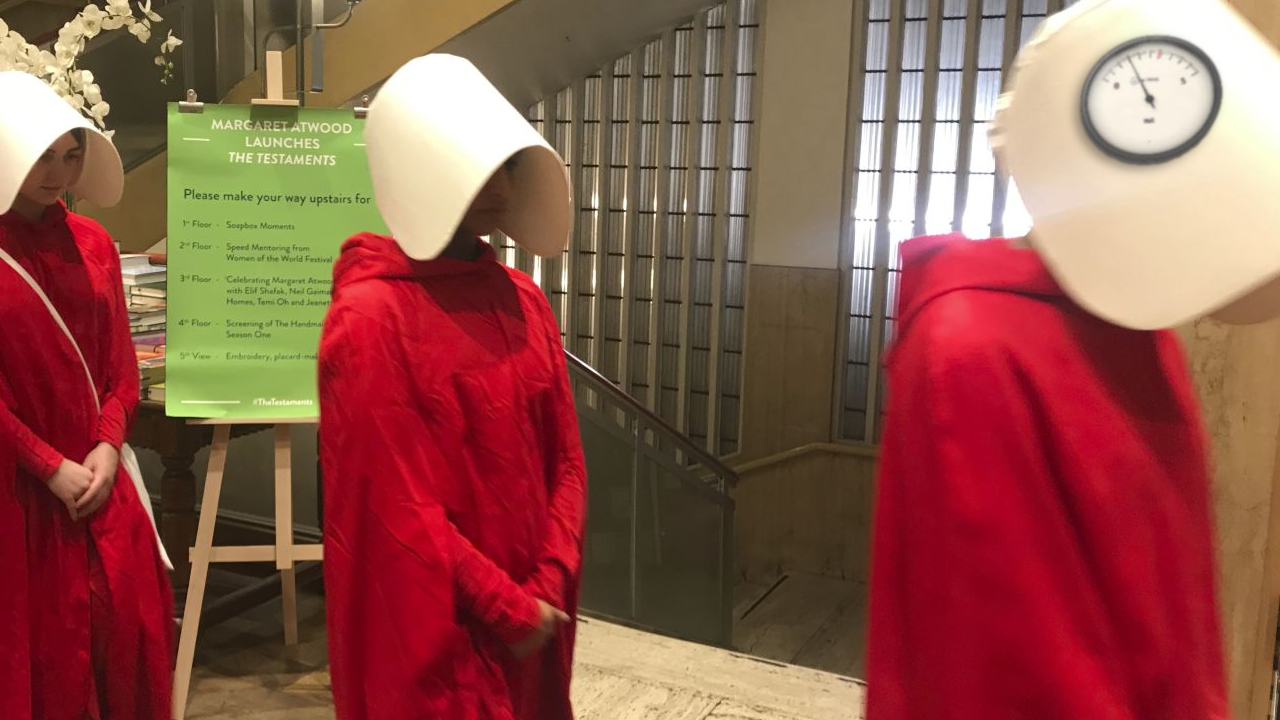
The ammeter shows 1.5 mA
